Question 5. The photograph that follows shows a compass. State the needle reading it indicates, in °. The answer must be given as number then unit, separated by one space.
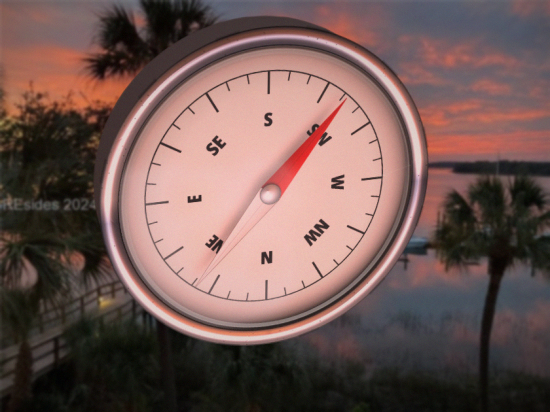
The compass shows 220 °
